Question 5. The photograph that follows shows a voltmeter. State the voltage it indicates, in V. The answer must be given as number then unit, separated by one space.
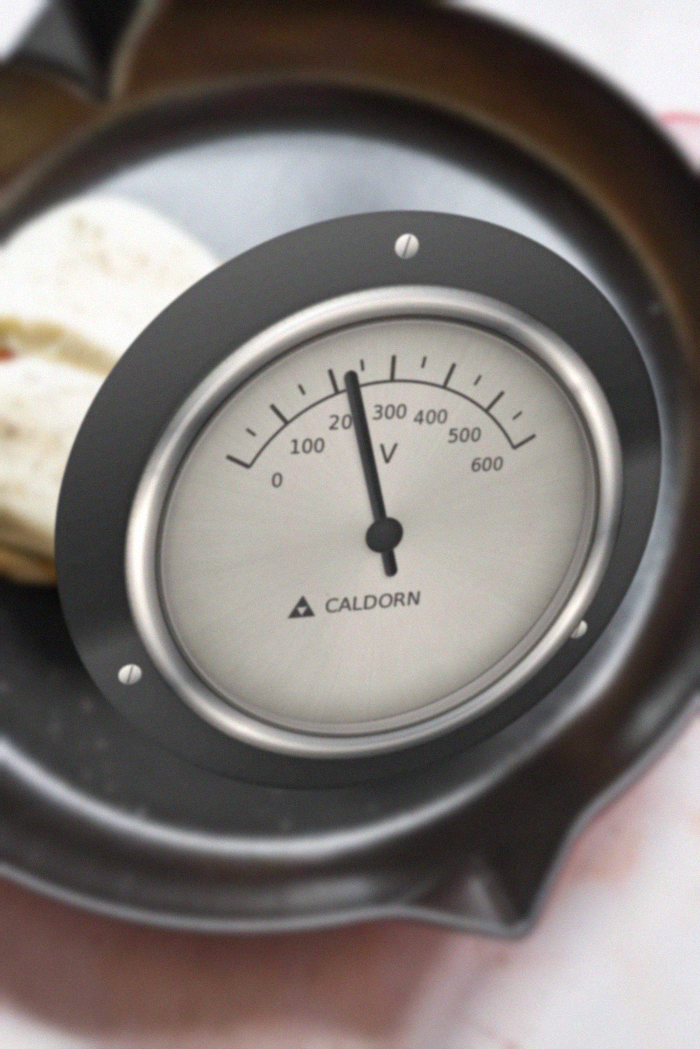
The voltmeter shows 225 V
